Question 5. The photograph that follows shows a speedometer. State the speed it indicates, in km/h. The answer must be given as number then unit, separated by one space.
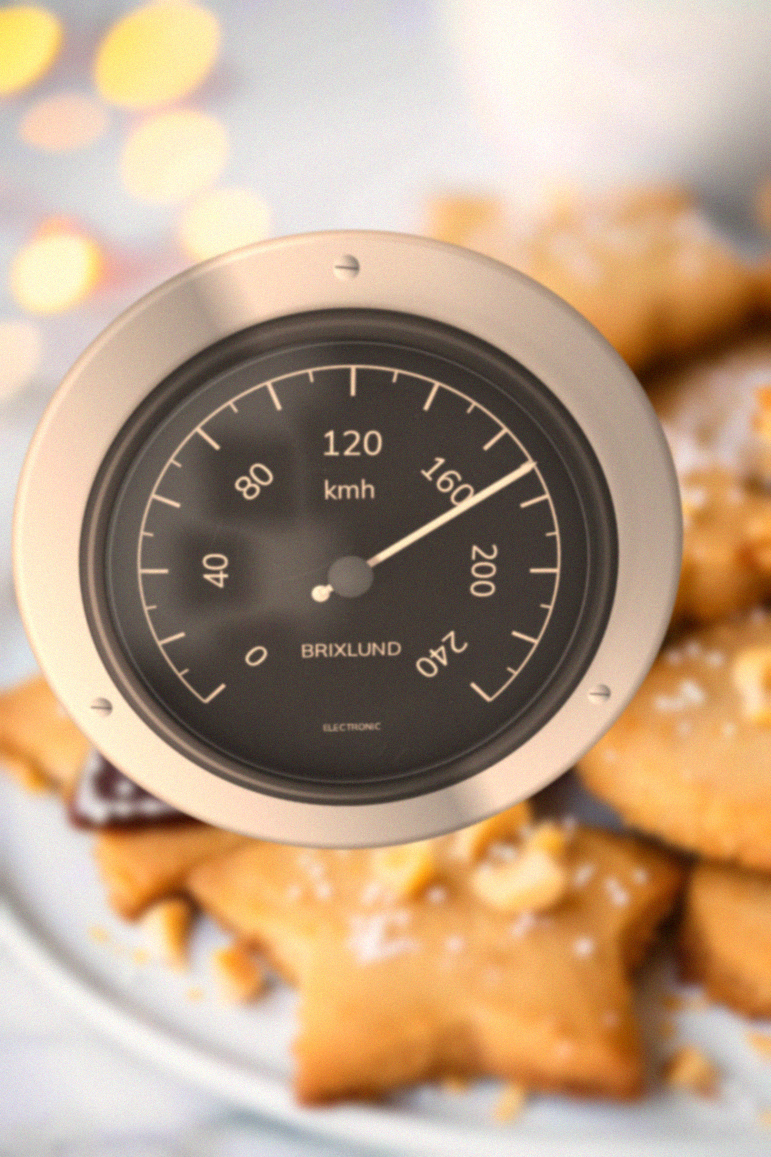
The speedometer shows 170 km/h
